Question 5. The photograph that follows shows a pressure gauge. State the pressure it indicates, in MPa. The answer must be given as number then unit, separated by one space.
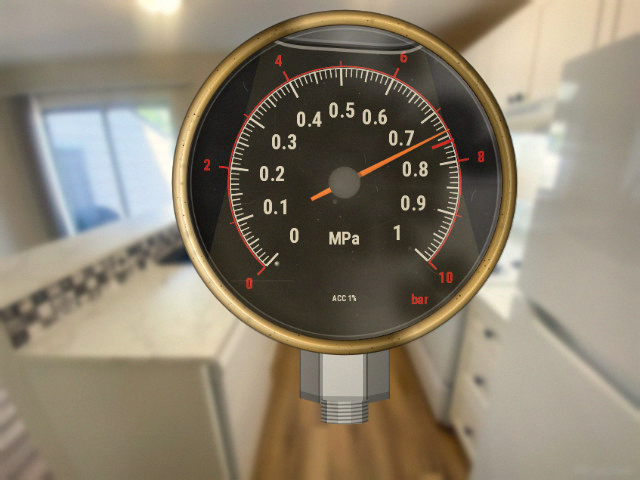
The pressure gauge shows 0.74 MPa
